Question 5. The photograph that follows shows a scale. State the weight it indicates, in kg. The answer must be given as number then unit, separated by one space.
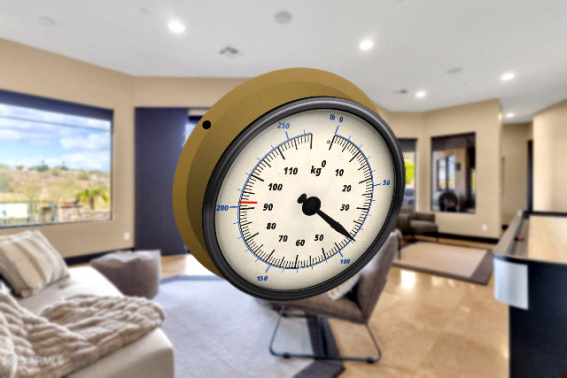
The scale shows 40 kg
